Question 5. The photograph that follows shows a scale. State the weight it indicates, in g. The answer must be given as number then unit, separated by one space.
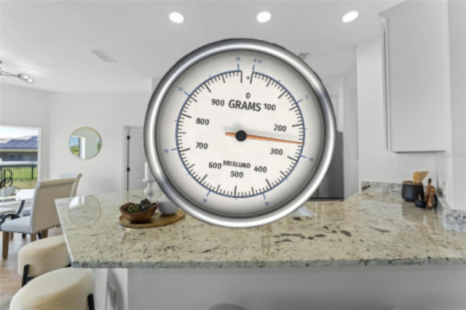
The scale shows 250 g
